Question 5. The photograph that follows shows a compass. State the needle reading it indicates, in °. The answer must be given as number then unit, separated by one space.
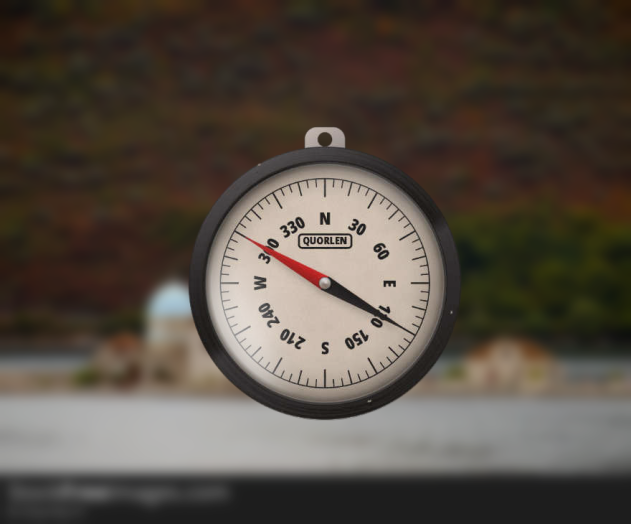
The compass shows 300 °
